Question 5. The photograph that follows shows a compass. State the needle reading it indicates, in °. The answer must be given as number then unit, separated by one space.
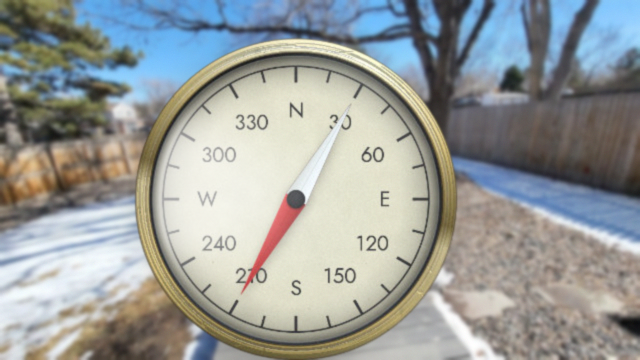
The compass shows 210 °
